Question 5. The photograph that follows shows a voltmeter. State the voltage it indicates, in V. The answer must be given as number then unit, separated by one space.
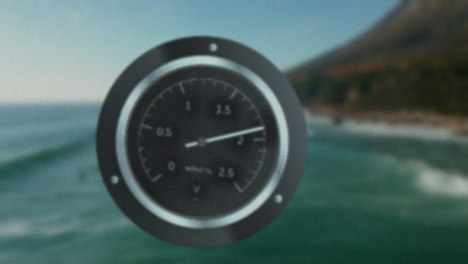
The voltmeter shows 1.9 V
